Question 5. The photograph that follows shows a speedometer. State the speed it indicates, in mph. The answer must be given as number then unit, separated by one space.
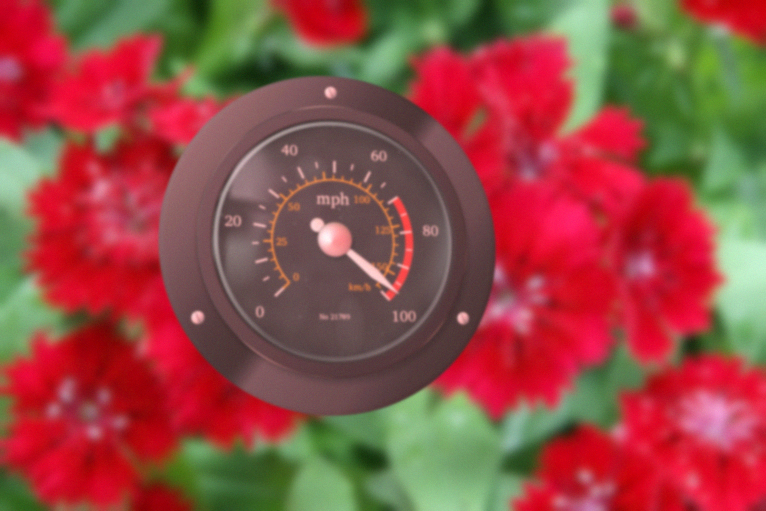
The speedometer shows 97.5 mph
